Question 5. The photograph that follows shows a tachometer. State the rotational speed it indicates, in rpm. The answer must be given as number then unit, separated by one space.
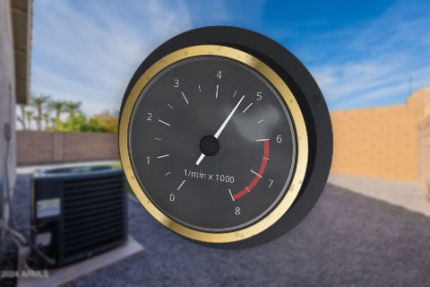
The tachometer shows 4750 rpm
